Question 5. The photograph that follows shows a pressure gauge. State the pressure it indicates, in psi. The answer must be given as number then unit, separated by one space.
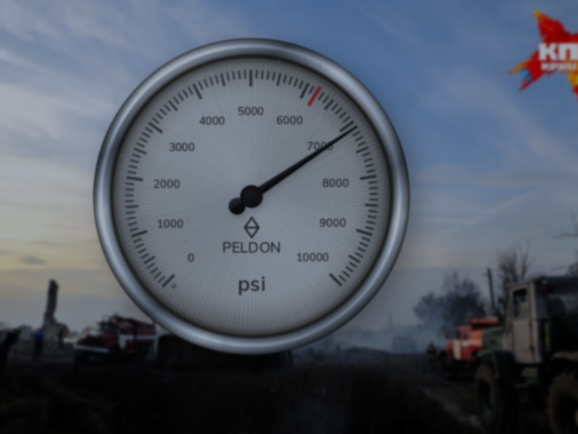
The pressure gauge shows 7100 psi
